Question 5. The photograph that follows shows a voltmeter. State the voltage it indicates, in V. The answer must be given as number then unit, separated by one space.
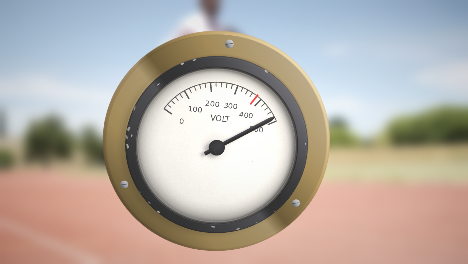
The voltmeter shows 480 V
